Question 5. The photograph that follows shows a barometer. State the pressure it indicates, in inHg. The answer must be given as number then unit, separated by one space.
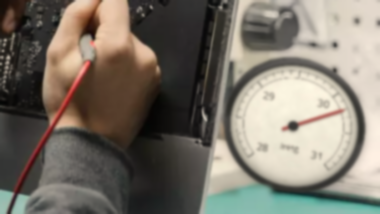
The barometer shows 30.2 inHg
